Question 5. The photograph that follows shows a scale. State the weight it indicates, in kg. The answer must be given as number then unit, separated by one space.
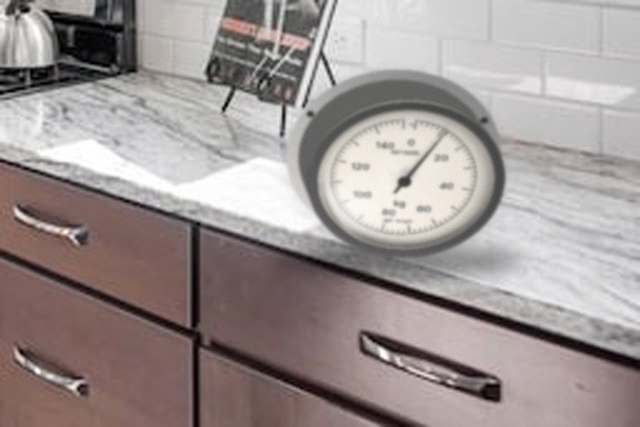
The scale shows 10 kg
